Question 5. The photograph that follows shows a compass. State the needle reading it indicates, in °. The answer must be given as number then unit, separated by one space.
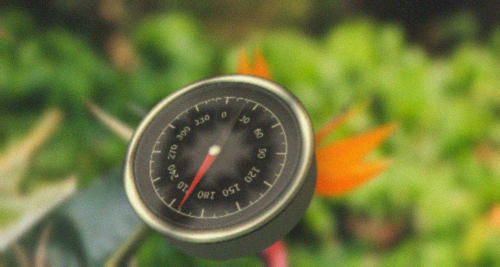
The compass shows 200 °
